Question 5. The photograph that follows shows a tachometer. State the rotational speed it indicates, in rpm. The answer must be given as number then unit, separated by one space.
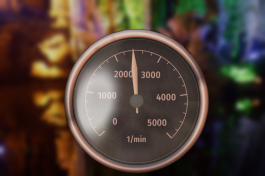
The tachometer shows 2400 rpm
